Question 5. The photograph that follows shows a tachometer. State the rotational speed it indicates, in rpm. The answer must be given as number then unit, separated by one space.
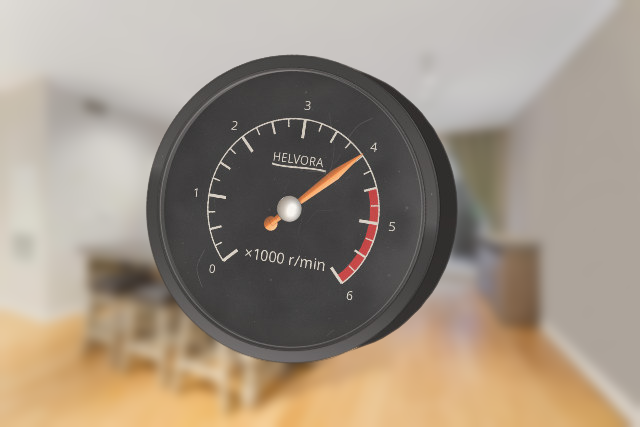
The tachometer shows 4000 rpm
